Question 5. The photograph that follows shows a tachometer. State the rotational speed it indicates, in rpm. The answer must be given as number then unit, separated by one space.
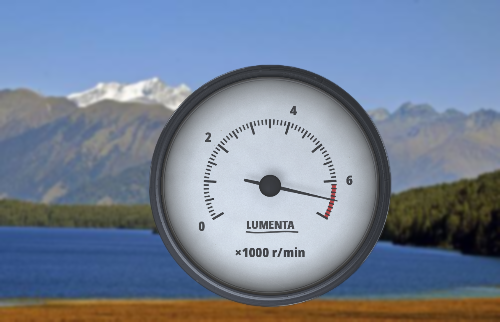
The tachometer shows 6500 rpm
